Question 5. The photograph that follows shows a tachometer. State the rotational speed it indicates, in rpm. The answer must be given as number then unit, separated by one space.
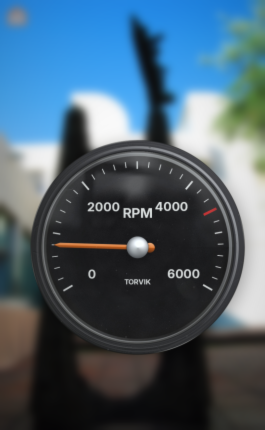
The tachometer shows 800 rpm
